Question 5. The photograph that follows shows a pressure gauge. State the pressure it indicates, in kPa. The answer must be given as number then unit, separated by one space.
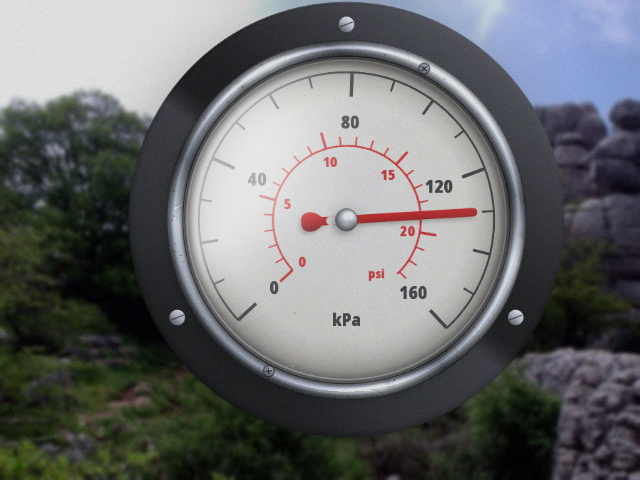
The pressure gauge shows 130 kPa
